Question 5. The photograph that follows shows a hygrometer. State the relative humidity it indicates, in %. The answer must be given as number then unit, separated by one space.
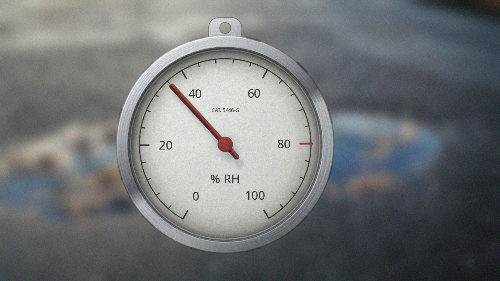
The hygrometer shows 36 %
